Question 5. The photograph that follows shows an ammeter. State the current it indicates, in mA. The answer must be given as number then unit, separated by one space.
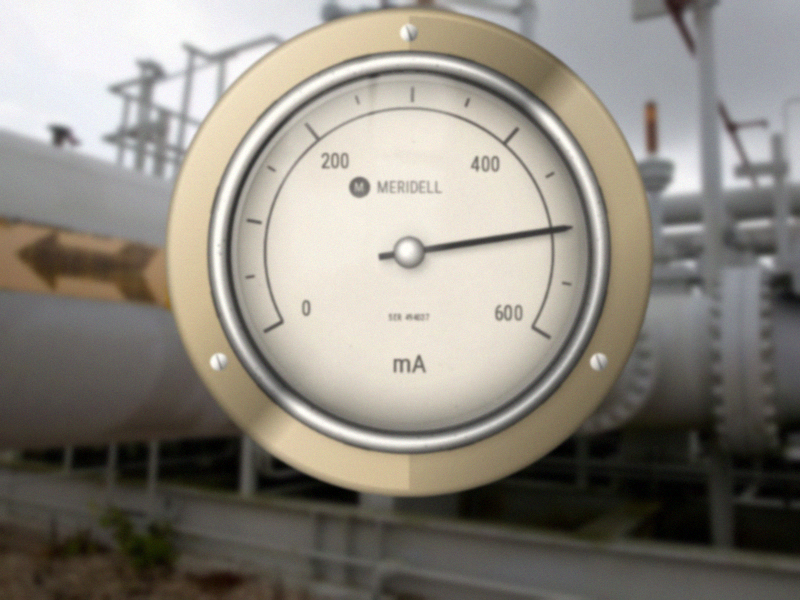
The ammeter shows 500 mA
